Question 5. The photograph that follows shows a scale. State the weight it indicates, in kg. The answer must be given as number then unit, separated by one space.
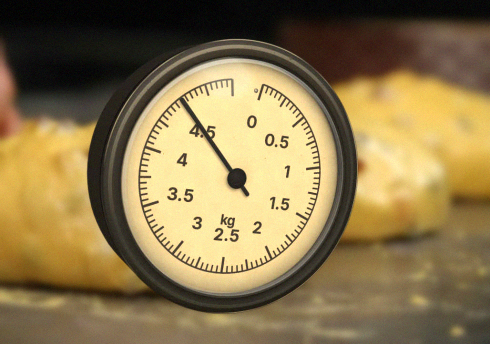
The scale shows 4.5 kg
